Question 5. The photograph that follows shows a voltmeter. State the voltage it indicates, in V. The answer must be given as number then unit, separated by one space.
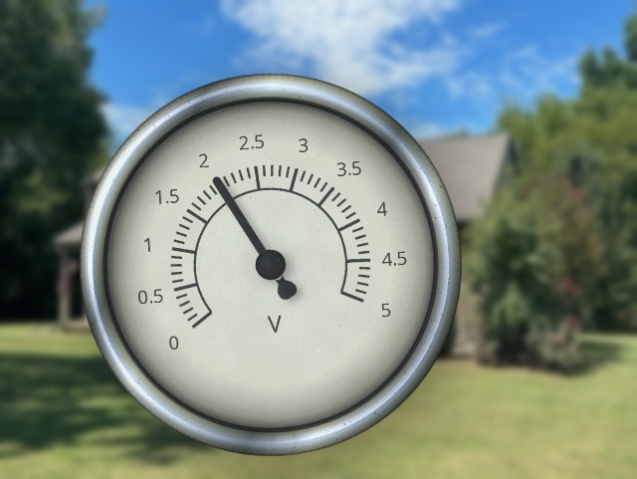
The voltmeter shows 2 V
